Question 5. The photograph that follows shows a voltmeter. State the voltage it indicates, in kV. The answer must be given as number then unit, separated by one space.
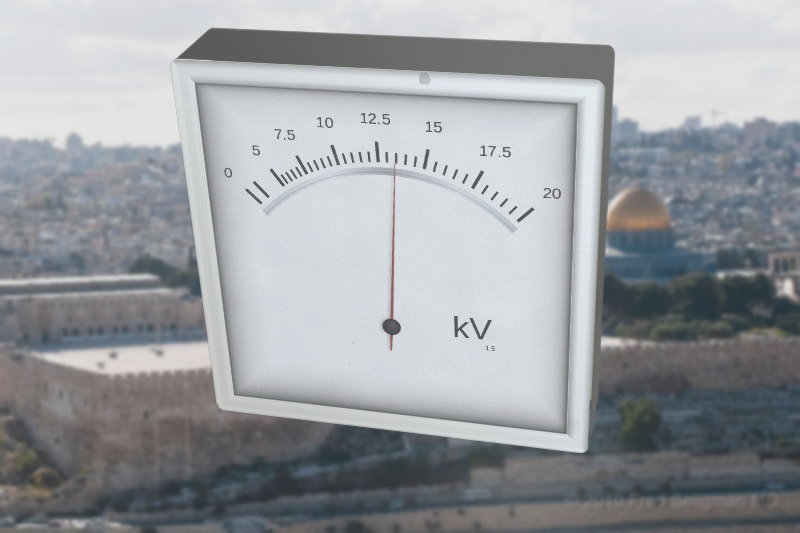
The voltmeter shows 13.5 kV
